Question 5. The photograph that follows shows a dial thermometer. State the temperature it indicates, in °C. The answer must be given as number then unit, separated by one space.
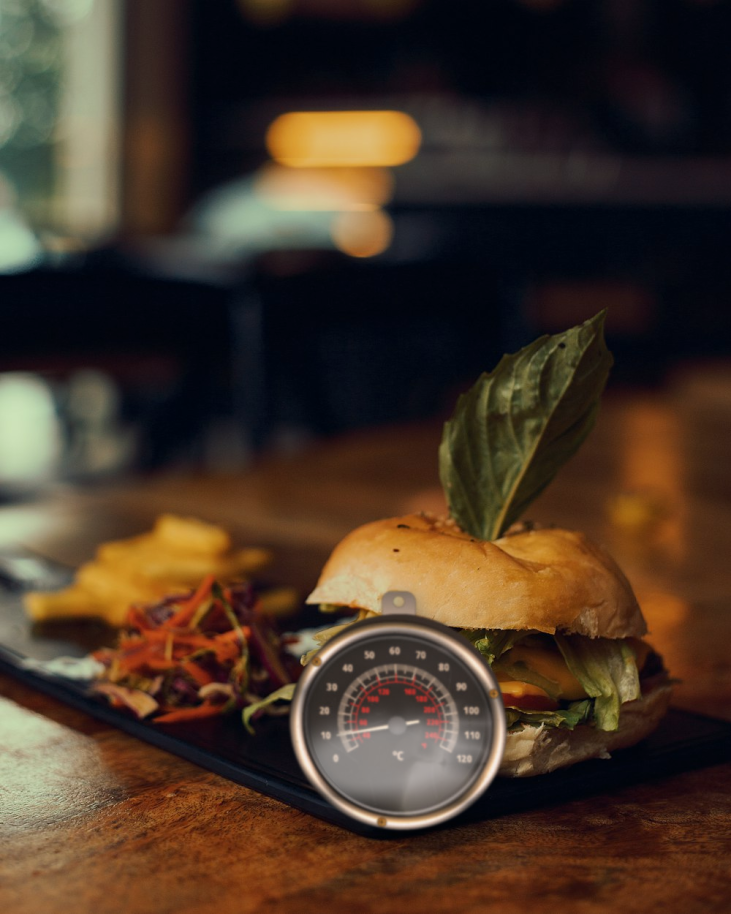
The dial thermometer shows 10 °C
